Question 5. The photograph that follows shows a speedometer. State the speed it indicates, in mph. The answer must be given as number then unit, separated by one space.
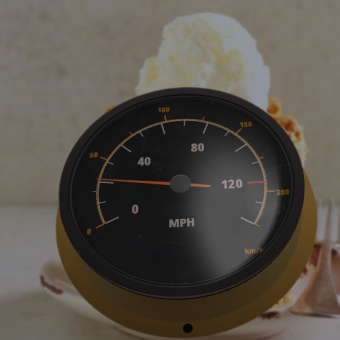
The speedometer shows 20 mph
